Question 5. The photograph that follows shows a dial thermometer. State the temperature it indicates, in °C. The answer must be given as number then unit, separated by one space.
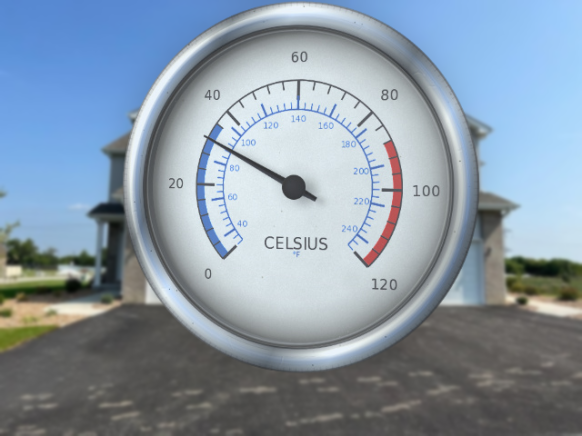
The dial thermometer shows 32 °C
